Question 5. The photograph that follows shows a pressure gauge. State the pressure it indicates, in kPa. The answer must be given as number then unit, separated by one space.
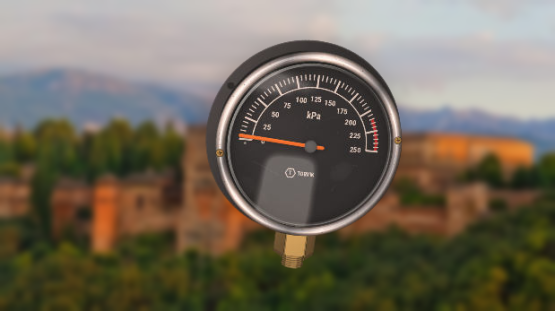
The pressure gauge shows 5 kPa
